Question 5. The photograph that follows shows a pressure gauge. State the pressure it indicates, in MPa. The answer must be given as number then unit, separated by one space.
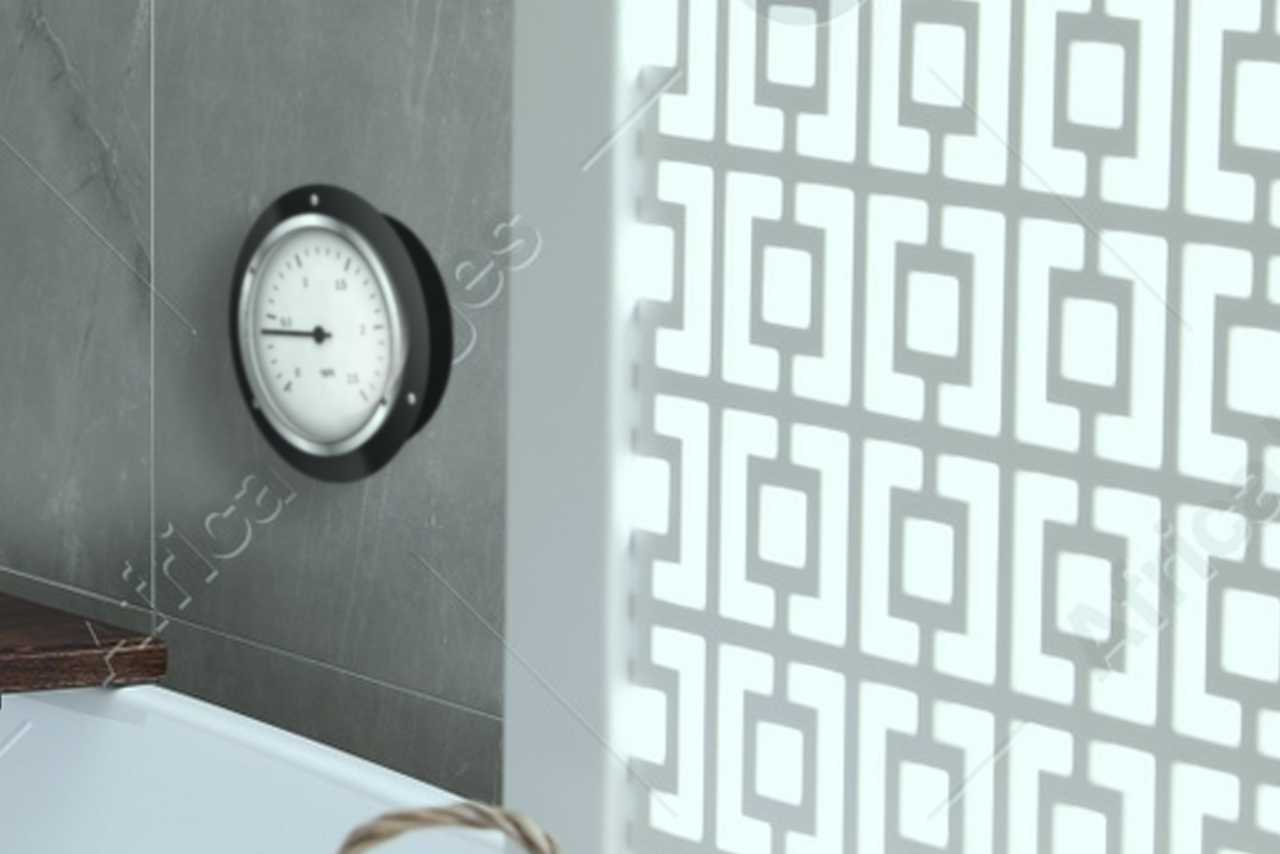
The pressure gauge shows 0.4 MPa
